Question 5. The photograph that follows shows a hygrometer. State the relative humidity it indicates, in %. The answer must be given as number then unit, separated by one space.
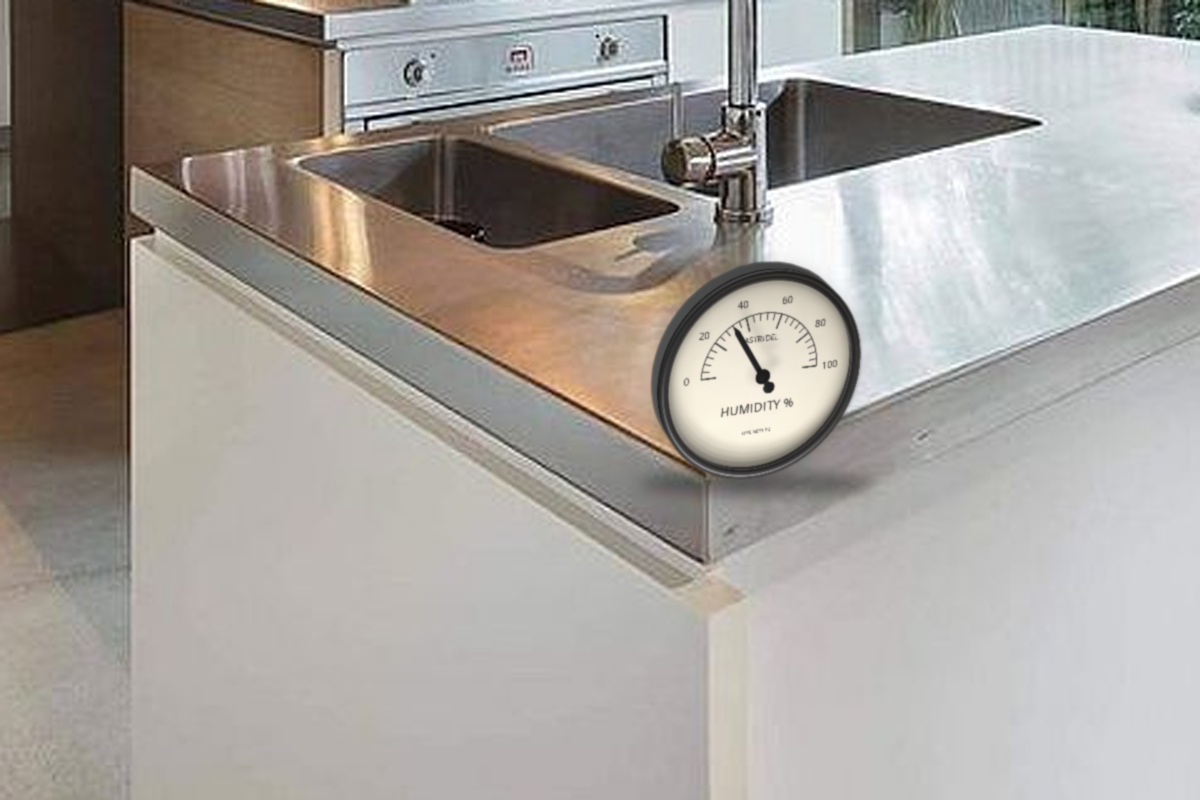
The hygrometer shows 32 %
